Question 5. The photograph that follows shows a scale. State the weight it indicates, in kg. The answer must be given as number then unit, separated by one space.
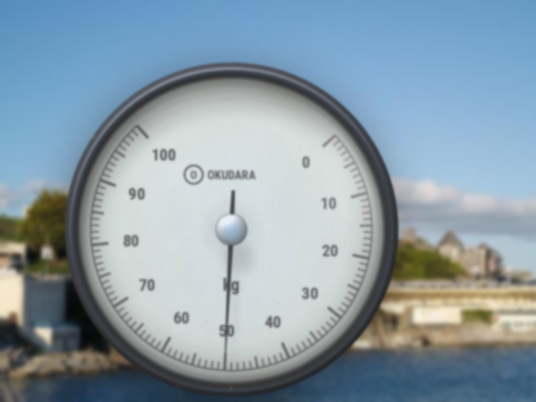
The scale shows 50 kg
